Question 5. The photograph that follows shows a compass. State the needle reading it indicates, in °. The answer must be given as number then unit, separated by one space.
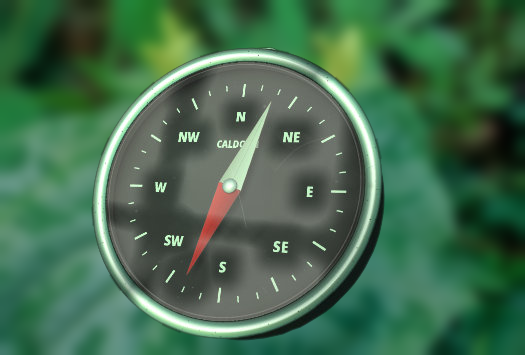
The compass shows 200 °
